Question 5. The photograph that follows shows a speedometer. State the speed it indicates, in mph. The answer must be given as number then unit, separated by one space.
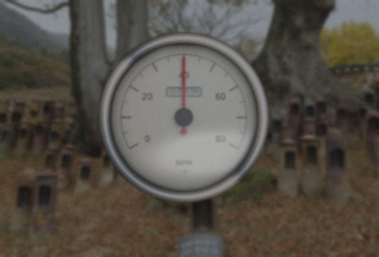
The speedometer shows 40 mph
